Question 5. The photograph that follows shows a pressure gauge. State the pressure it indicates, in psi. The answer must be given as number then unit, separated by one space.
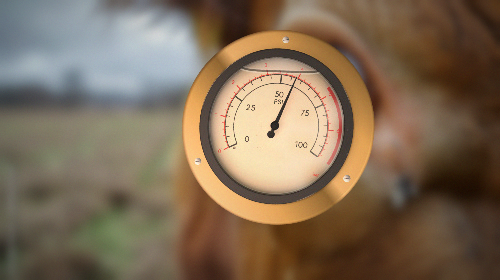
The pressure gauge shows 57.5 psi
